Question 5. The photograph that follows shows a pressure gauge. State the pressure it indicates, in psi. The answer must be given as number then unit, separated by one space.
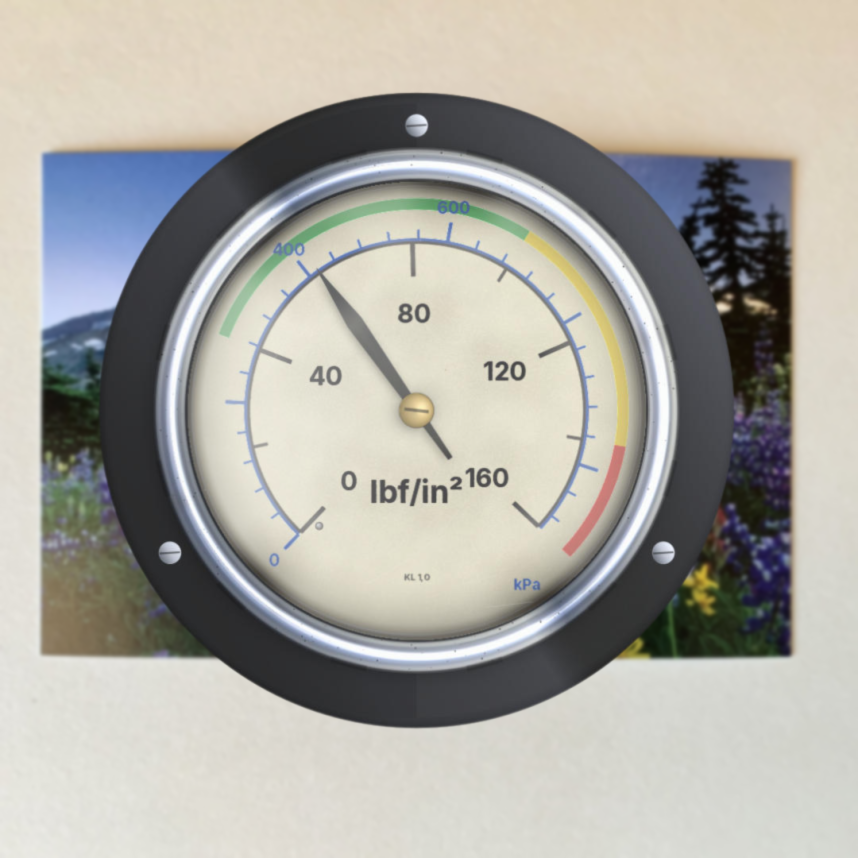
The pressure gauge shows 60 psi
